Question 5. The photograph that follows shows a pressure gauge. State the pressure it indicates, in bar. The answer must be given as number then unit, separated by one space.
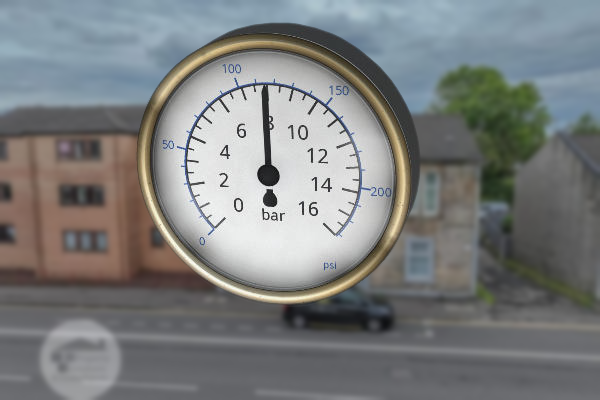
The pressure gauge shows 8 bar
